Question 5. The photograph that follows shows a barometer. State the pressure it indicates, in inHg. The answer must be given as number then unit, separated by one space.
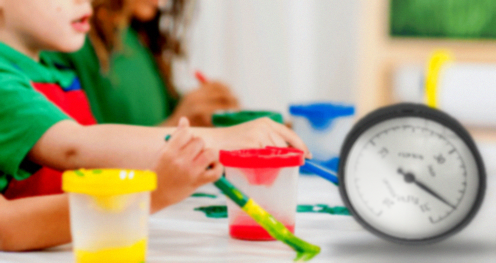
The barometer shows 30.7 inHg
